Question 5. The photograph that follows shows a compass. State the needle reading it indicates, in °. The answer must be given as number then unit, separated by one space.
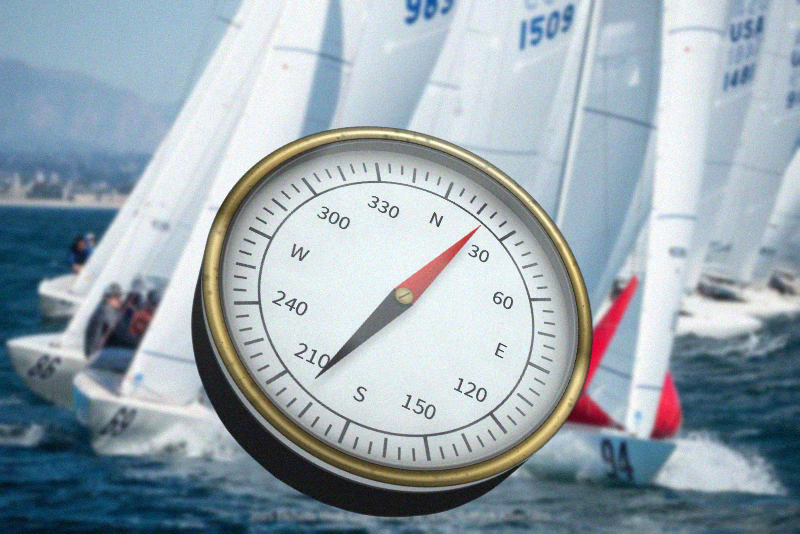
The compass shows 20 °
